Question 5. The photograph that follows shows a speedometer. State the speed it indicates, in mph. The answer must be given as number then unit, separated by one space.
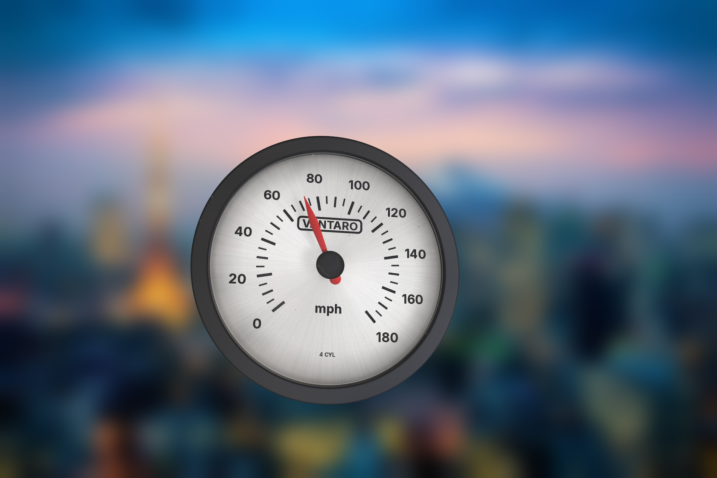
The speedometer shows 72.5 mph
